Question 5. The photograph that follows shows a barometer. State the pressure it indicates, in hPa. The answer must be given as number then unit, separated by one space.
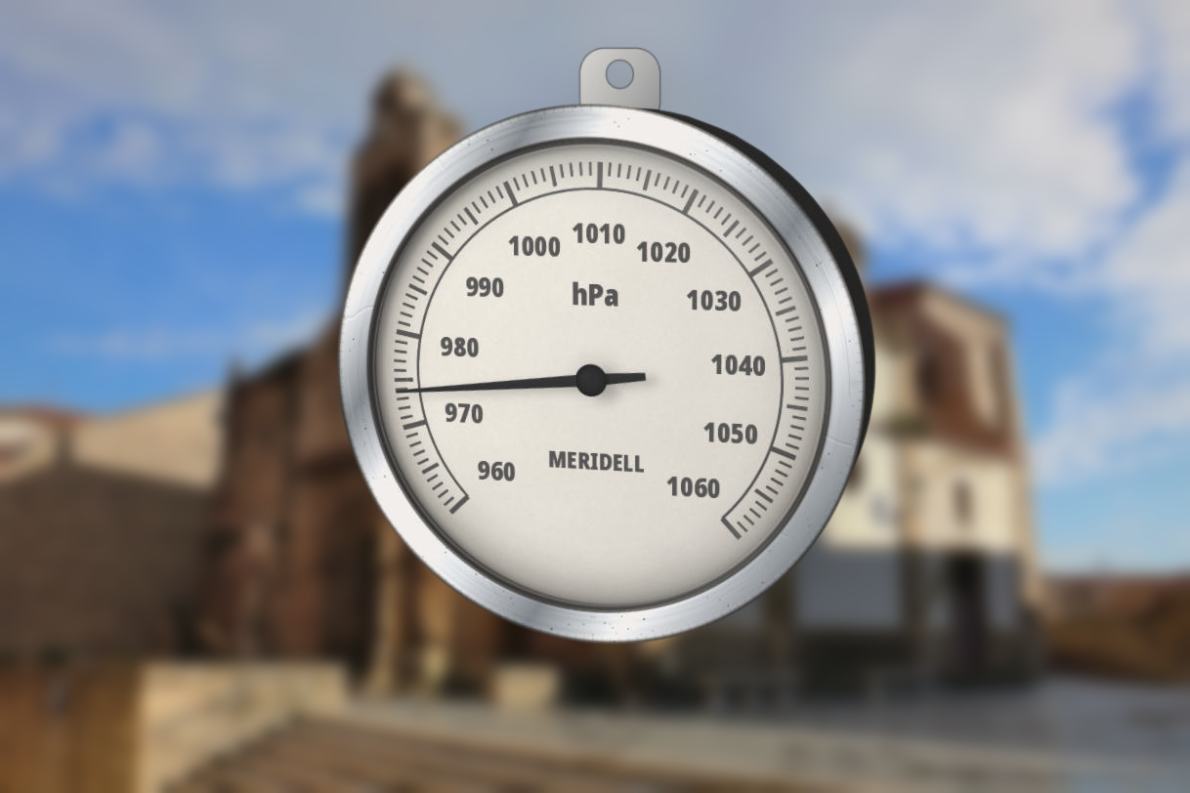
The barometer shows 974 hPa
